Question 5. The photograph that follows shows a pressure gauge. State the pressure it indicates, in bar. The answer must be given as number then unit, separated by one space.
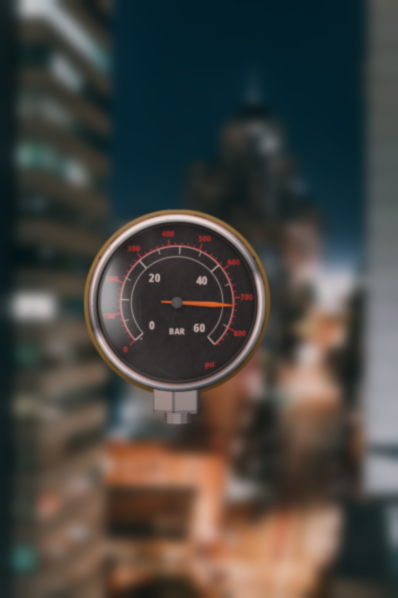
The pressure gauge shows 50 bar
